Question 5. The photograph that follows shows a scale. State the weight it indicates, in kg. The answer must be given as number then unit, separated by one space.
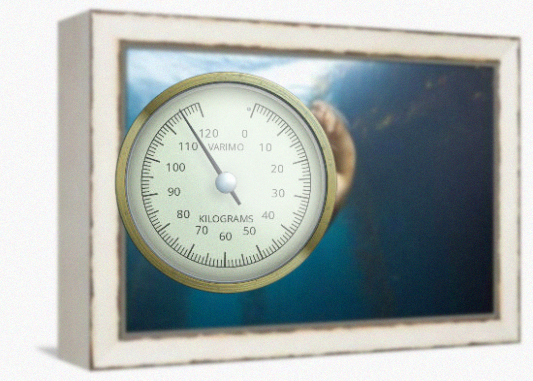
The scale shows 115 kg
